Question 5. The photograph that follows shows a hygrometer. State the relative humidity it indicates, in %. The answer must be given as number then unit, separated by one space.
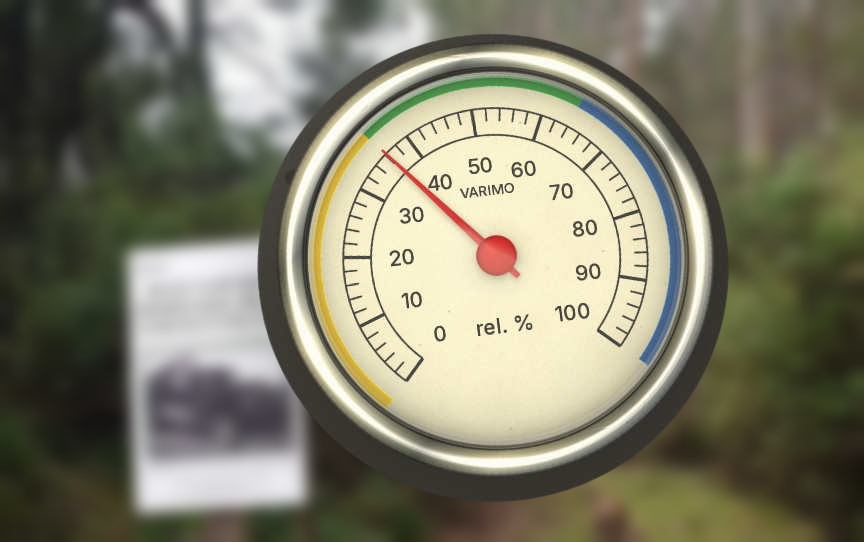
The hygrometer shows 36 %
